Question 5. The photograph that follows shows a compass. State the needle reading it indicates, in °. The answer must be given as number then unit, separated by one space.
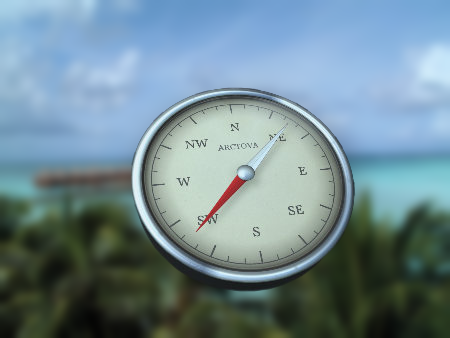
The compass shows 225 °
